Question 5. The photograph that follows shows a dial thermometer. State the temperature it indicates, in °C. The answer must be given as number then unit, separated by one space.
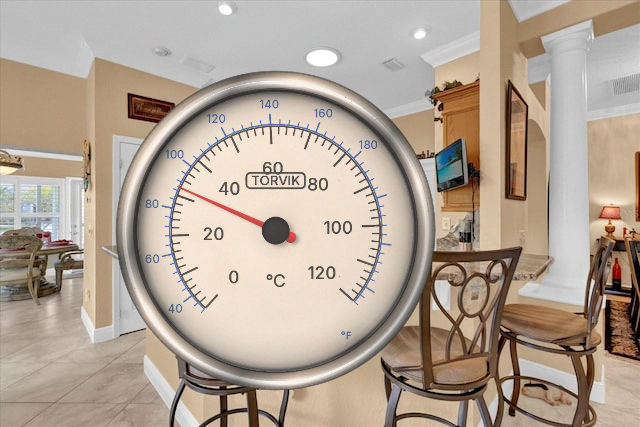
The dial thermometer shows 32 °C
